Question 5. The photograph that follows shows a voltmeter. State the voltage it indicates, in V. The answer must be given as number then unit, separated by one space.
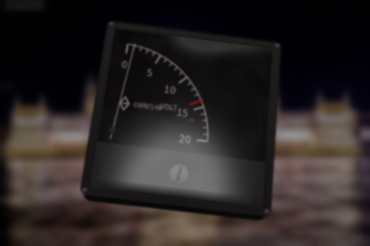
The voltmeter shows 1 V
